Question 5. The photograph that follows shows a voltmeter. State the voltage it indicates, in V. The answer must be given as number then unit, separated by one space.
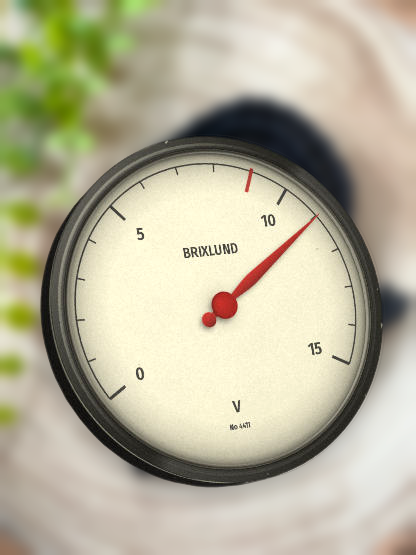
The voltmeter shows 11 V
